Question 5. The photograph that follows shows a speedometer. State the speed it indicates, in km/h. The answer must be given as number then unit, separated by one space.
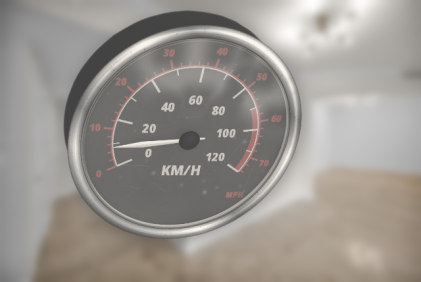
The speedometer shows 10 km/h
